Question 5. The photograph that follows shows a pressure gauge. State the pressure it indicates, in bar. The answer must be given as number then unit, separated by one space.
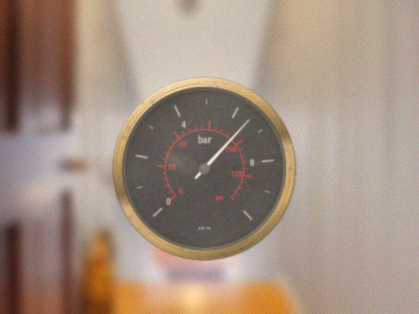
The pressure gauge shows 6.5 bar
